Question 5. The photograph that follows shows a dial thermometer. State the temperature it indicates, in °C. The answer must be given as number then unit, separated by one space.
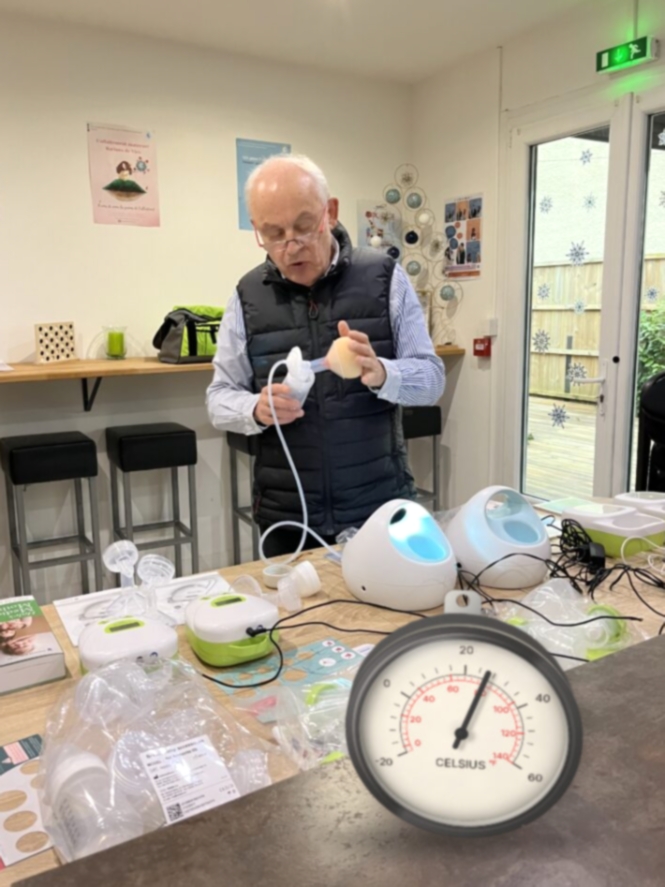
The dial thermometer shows 26 °C
